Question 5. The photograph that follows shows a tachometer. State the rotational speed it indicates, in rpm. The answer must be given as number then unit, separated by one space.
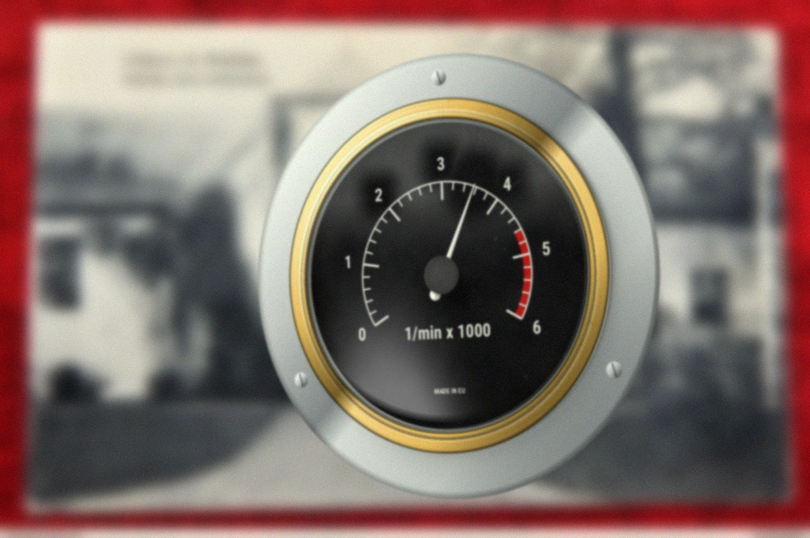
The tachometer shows 3600 rpm
